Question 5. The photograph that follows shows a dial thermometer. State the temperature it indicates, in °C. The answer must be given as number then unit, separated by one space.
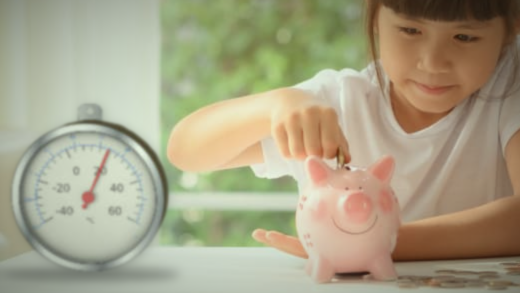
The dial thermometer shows 20 °C
